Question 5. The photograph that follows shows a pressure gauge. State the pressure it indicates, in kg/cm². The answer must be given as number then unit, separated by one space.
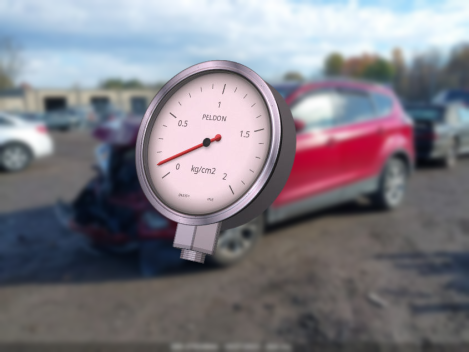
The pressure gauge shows 0.1 kg/cm²
